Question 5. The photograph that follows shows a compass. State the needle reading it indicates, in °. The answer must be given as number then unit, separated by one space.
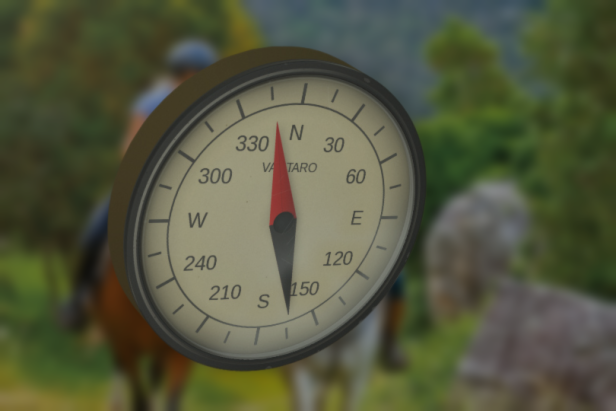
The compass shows 345 °
